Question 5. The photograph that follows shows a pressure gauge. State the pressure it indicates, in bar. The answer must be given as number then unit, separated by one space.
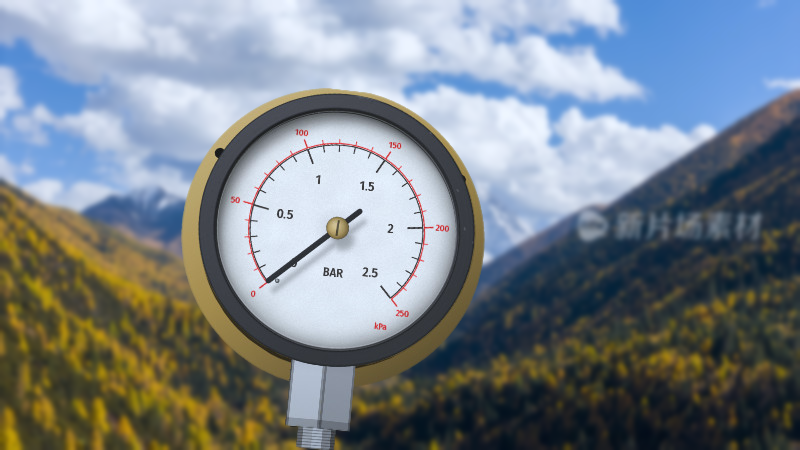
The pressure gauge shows 0 bar
